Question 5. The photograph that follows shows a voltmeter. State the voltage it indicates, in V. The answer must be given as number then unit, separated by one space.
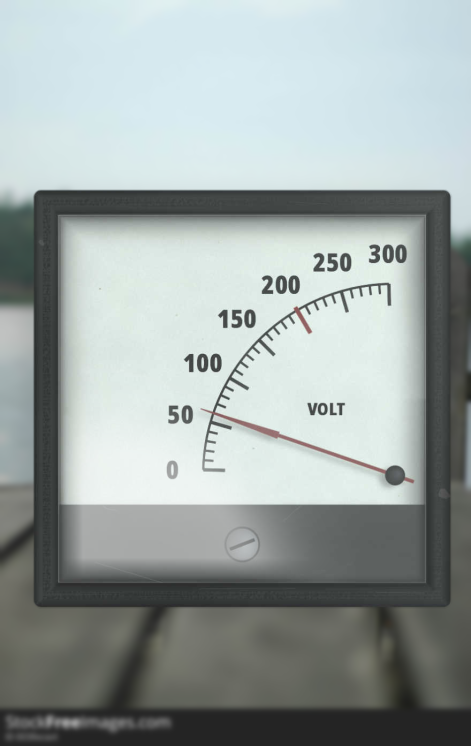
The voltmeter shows 60 V
